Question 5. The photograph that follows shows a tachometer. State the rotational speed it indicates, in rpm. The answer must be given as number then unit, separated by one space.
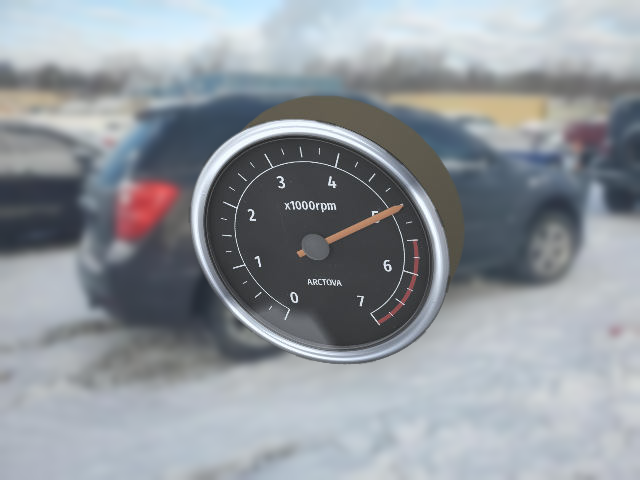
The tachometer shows 5000 rpm
